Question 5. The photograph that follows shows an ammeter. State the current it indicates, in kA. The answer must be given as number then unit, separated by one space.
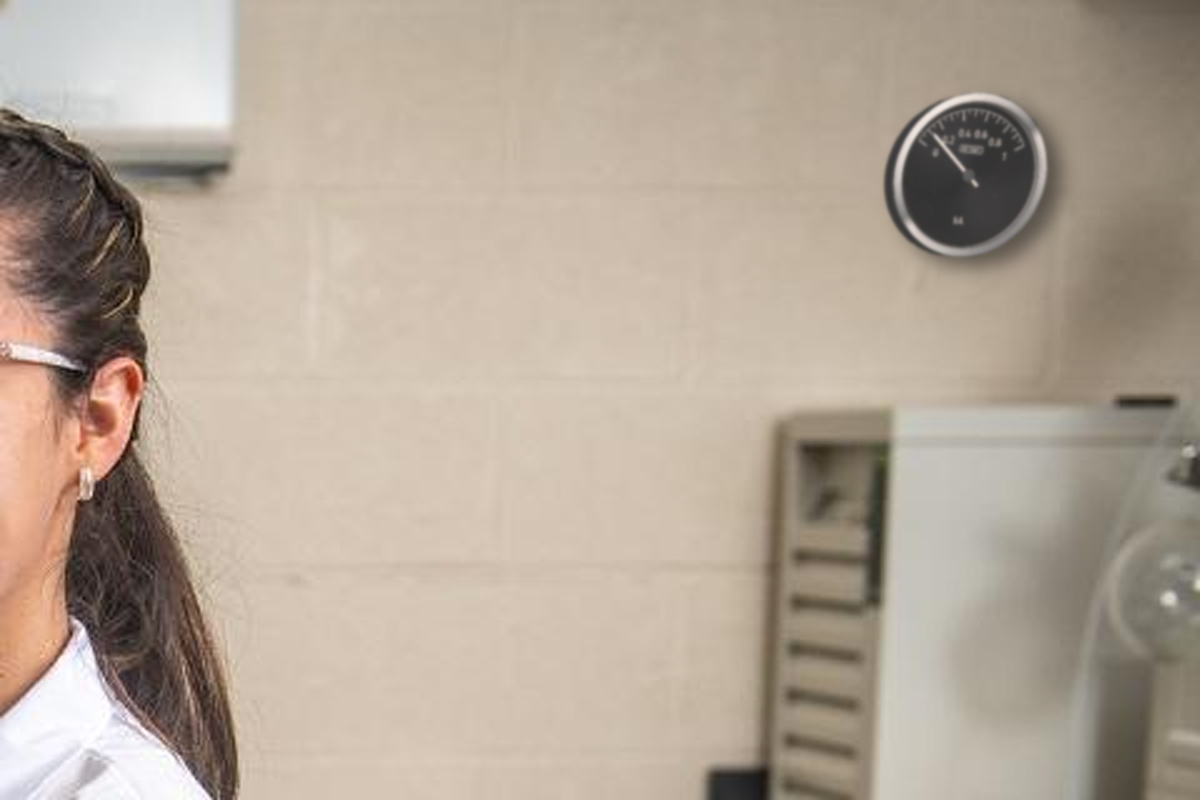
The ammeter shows 0.1 kA
